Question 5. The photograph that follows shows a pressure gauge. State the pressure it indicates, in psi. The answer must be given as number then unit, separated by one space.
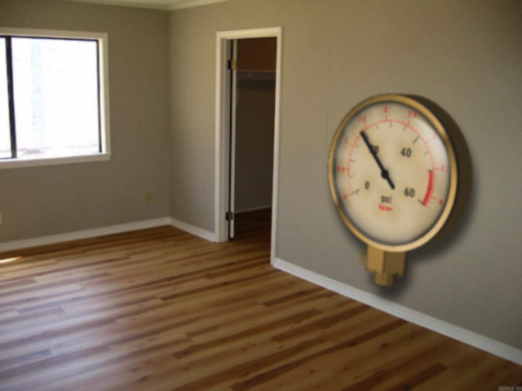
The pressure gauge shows 20 psi
